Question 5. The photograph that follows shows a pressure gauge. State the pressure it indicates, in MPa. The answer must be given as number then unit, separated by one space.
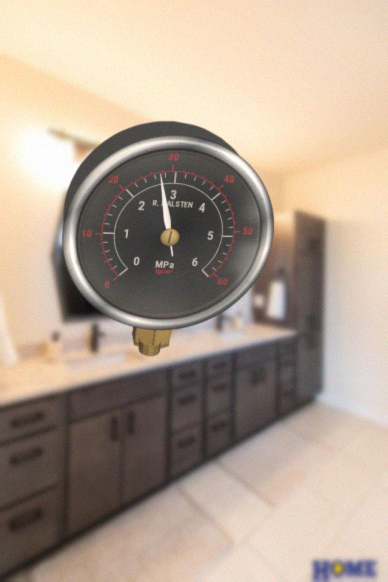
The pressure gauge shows 2.7 MPa
